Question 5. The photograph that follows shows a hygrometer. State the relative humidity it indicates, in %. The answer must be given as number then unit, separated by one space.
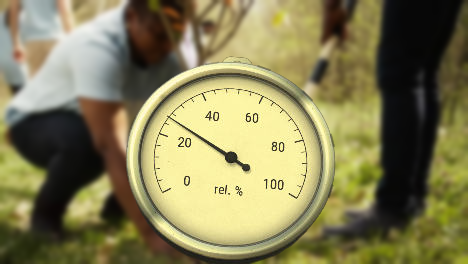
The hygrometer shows 26 %
